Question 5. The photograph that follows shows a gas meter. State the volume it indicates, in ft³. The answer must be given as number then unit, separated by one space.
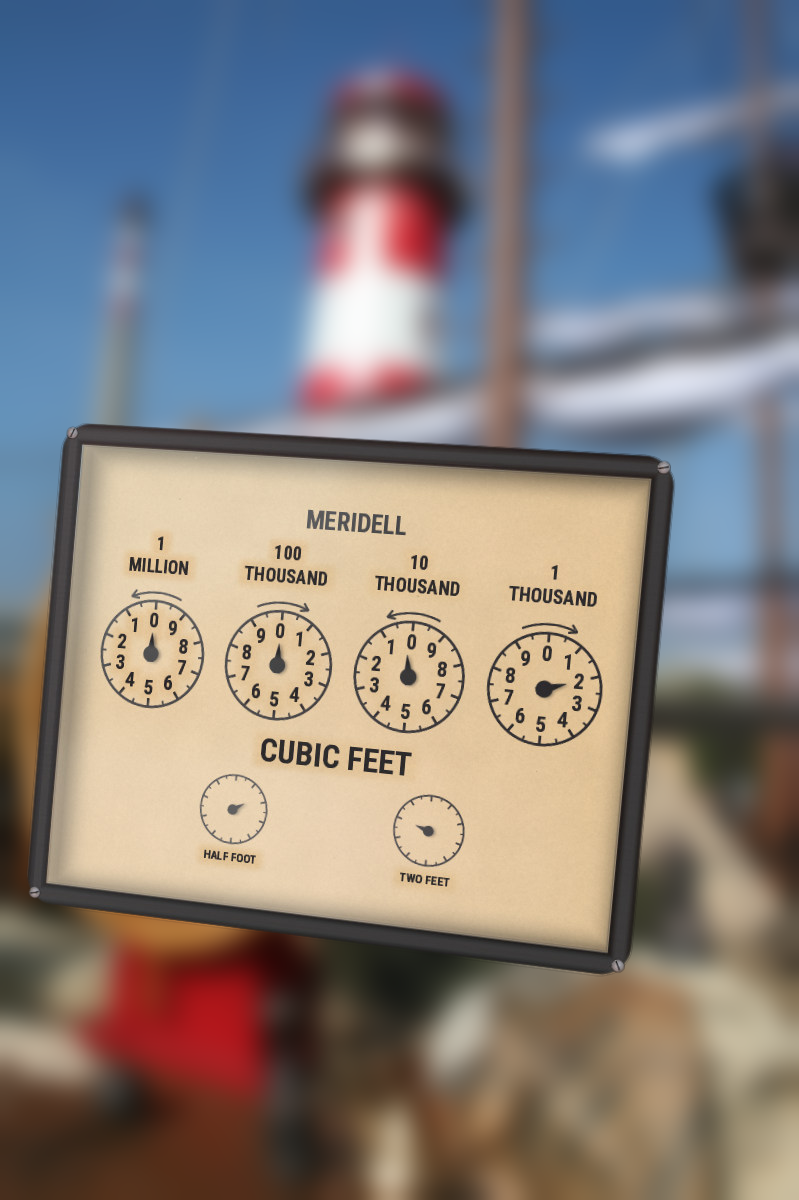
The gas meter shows 200 ft³
